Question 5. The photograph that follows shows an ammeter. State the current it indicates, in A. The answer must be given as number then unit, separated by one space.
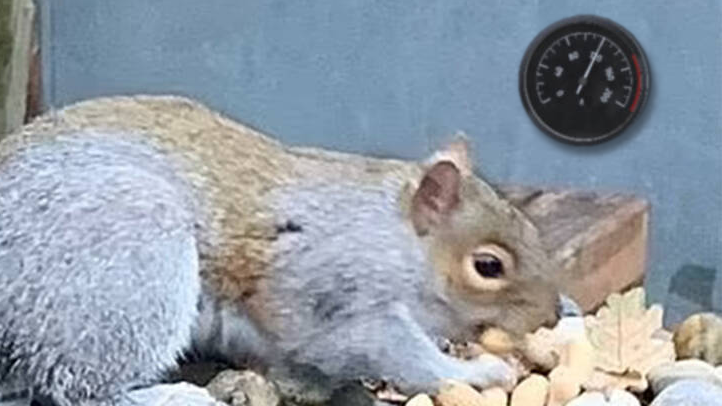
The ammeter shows 120 A
